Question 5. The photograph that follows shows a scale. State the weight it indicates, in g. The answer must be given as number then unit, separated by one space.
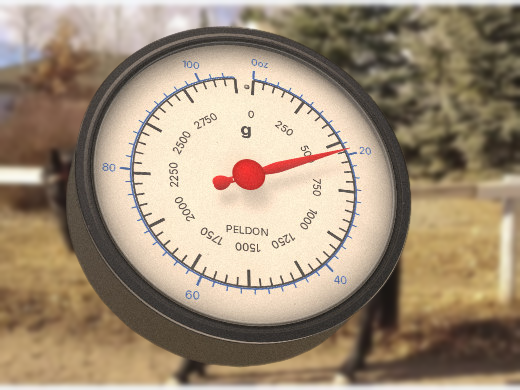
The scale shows 550 g
